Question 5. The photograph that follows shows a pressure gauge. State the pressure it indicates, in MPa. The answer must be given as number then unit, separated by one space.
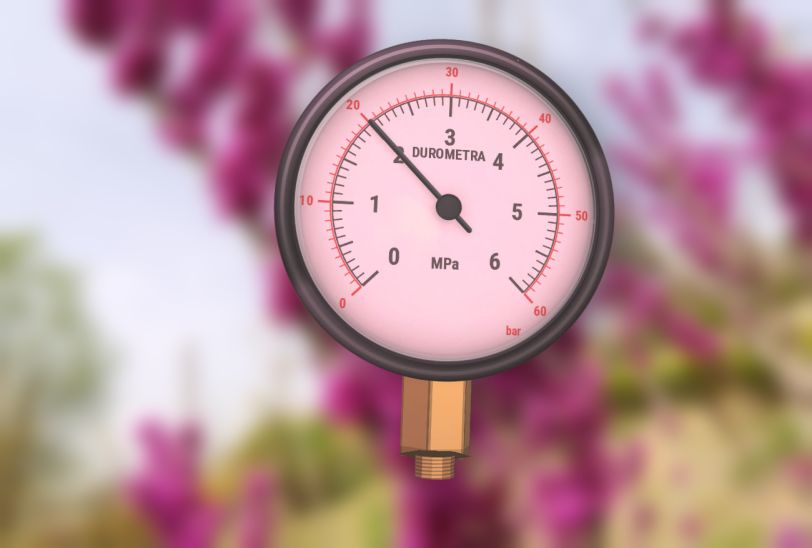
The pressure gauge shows 2 MPa
